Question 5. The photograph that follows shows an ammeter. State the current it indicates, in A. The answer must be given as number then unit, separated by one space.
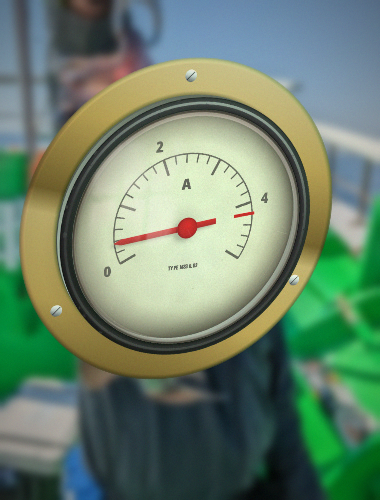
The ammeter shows 0.4 A
